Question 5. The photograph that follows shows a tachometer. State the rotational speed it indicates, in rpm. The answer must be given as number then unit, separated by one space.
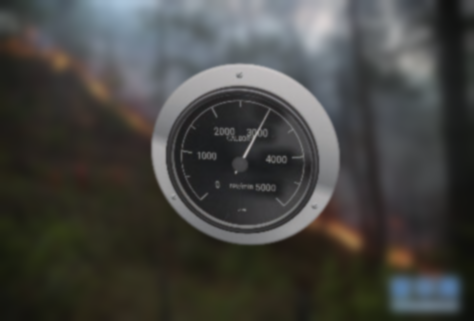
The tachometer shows 3000 rpm
